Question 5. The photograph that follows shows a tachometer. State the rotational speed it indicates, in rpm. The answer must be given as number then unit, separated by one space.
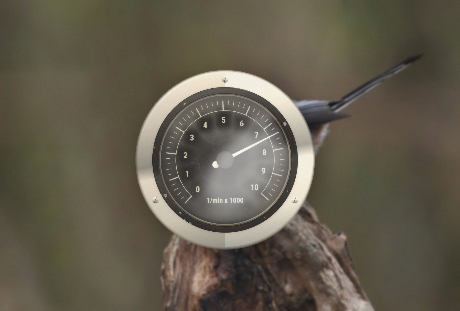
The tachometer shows 7400 rpm
